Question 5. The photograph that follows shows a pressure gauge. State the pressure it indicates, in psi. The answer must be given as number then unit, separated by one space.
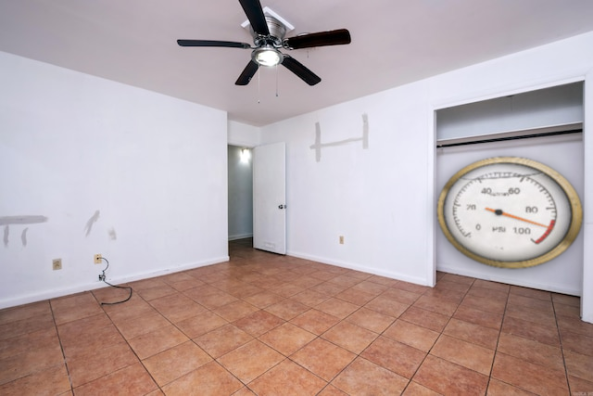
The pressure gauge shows 90 psi
